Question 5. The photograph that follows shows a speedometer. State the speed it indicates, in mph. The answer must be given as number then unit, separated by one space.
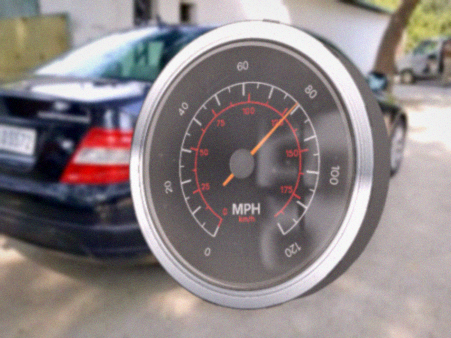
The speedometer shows 80 mph
